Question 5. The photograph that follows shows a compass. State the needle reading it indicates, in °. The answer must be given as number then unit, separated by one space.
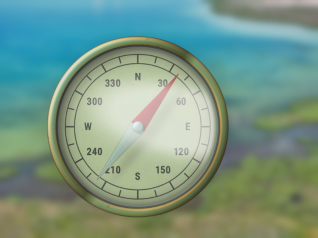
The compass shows 37.5 °
